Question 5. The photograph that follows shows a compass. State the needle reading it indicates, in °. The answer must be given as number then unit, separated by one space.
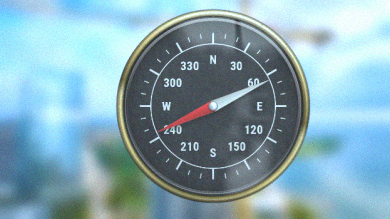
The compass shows 245 °
